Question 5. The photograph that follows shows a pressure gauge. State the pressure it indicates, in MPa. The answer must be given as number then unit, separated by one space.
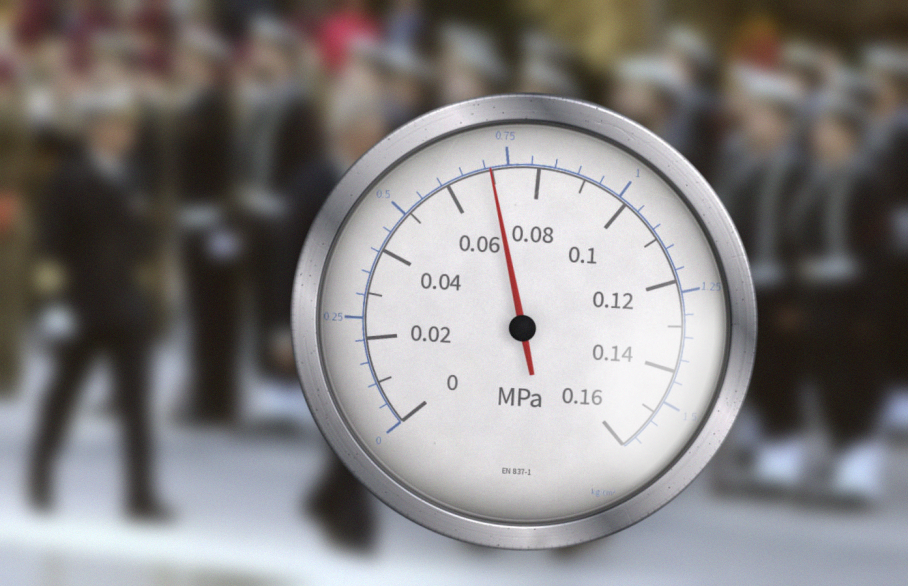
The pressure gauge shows 0.07 MPa
